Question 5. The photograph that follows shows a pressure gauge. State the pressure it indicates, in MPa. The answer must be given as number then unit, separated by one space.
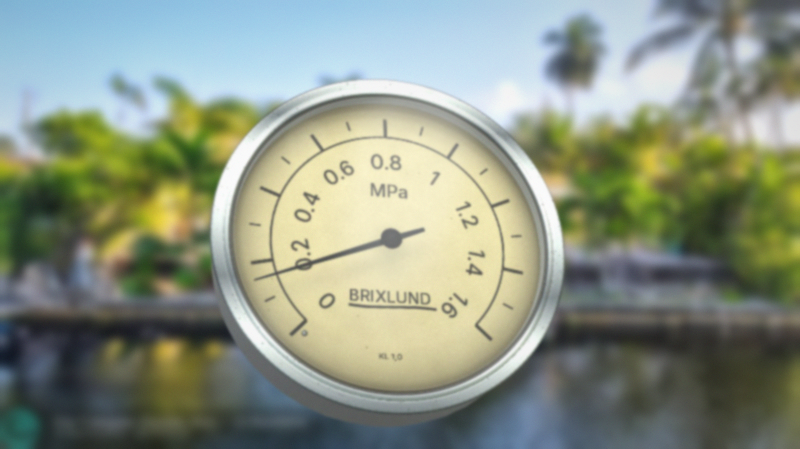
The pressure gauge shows 0.15 MPa
